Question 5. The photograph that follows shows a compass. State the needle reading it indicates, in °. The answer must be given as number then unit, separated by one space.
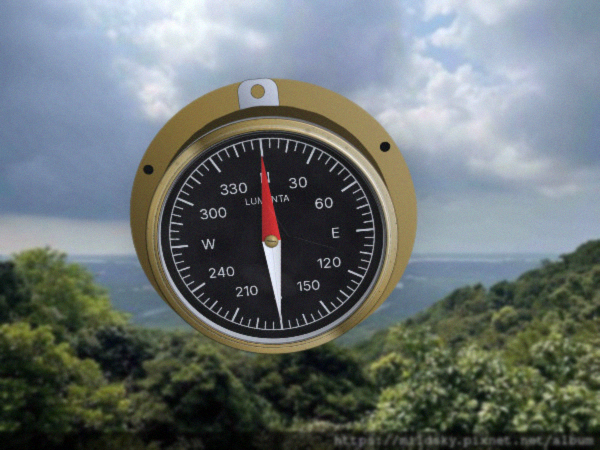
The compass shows 0 °
